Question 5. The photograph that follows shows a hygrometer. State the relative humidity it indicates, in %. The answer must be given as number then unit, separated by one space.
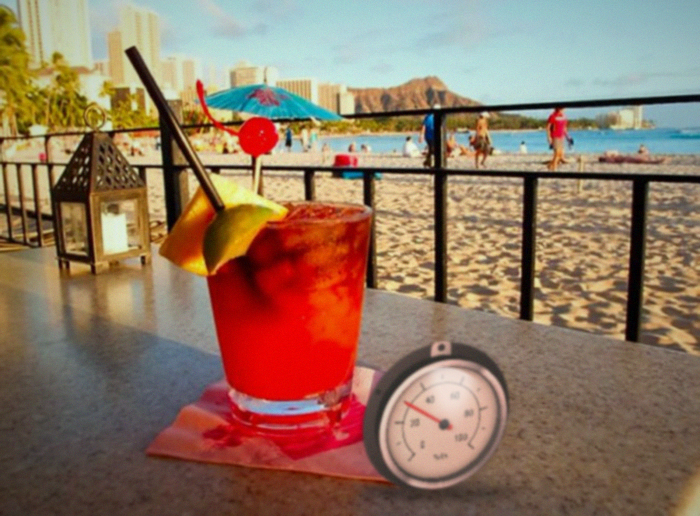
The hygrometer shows 30 %
